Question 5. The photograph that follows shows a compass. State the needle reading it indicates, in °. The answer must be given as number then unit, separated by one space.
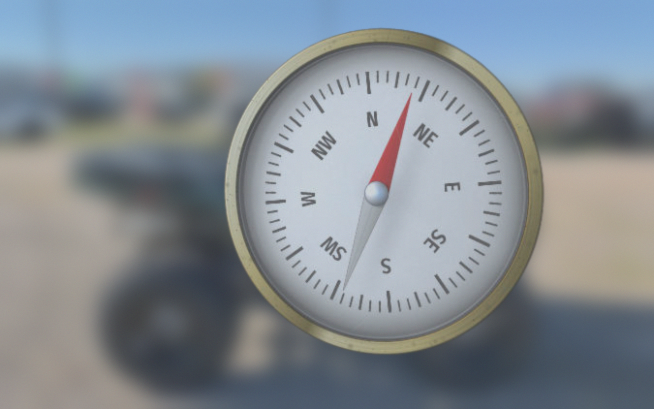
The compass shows 25 °
